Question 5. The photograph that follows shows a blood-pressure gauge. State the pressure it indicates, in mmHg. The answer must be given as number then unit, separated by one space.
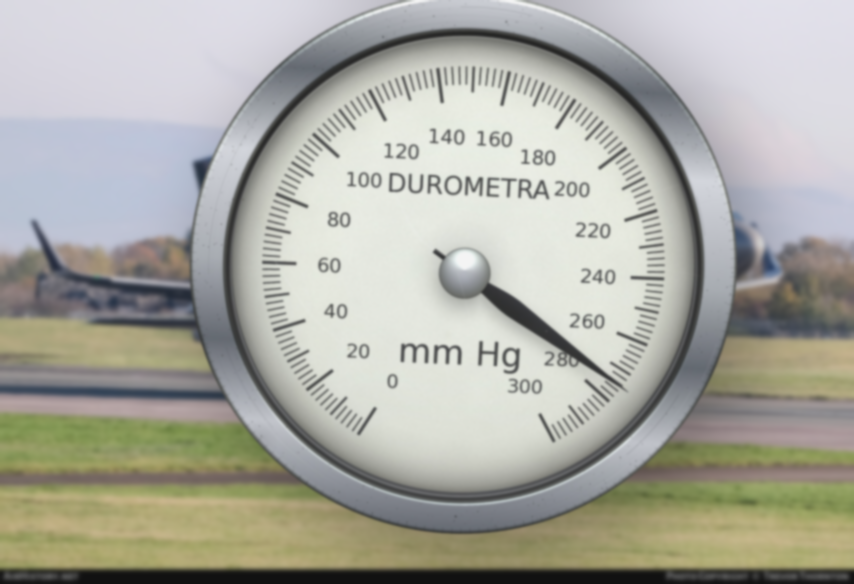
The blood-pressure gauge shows 274 mmHg
